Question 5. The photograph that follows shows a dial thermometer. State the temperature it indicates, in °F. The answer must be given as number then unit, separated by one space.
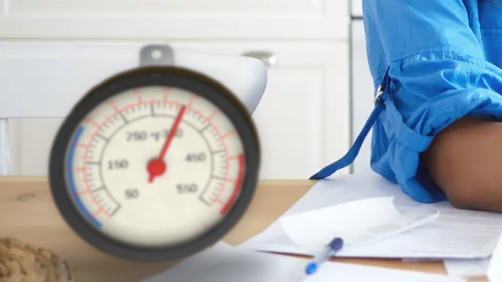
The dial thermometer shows 350 °F
